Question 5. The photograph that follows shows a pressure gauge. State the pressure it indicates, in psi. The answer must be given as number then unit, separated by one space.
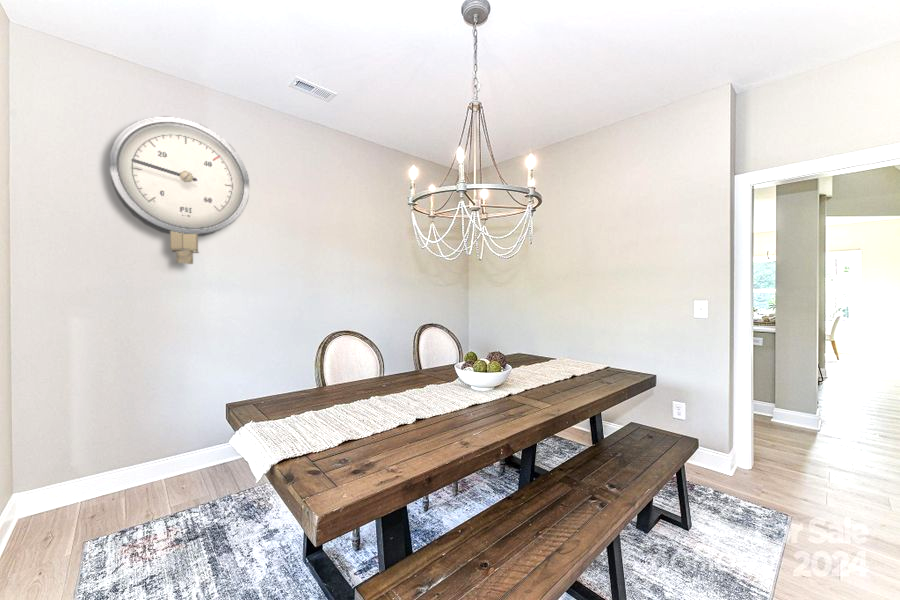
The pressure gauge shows 12 psi
